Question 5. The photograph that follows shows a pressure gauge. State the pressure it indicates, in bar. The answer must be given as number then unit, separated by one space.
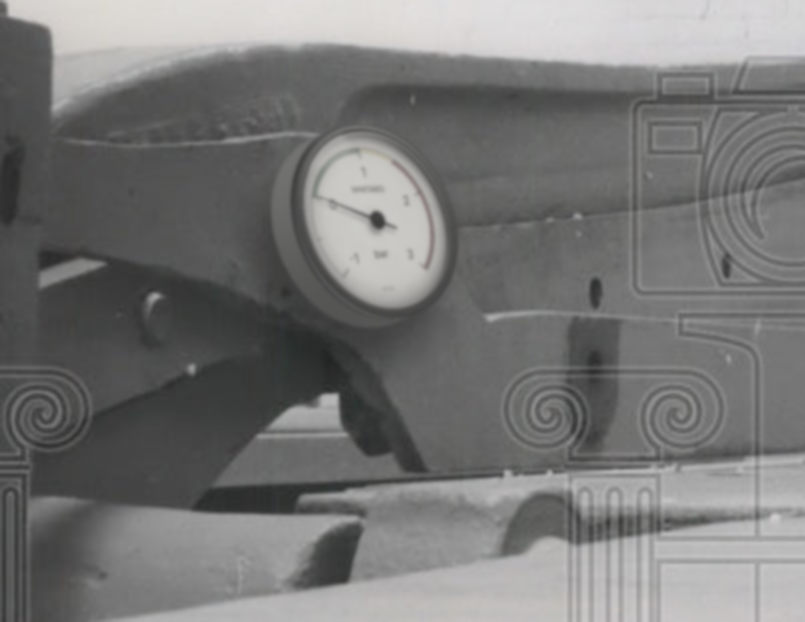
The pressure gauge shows 0 bar
